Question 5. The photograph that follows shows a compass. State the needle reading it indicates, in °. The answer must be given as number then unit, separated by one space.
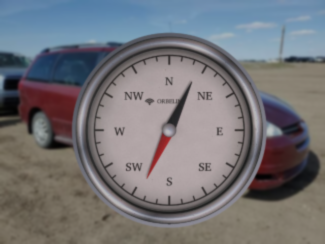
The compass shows 205 °
